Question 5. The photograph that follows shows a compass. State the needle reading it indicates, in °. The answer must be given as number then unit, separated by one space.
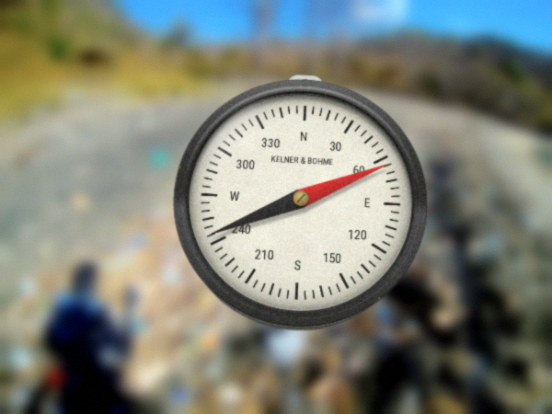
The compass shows 65 °
